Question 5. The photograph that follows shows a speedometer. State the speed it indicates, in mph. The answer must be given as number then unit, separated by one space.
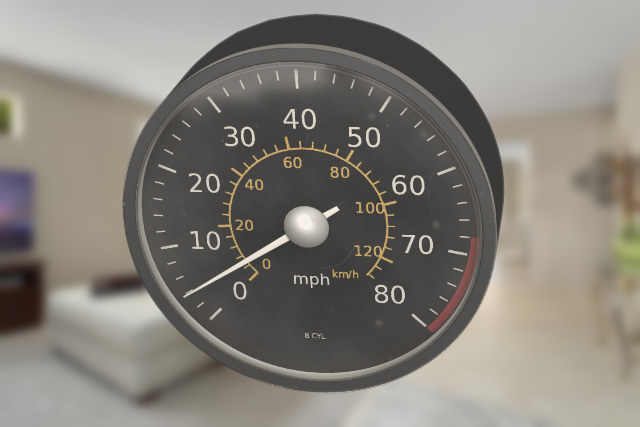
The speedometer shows 4 mph
